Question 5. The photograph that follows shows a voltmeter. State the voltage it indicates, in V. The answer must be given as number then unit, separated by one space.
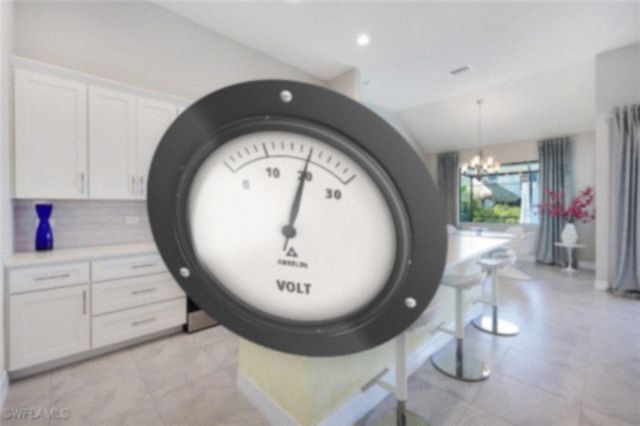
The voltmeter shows 20 V
